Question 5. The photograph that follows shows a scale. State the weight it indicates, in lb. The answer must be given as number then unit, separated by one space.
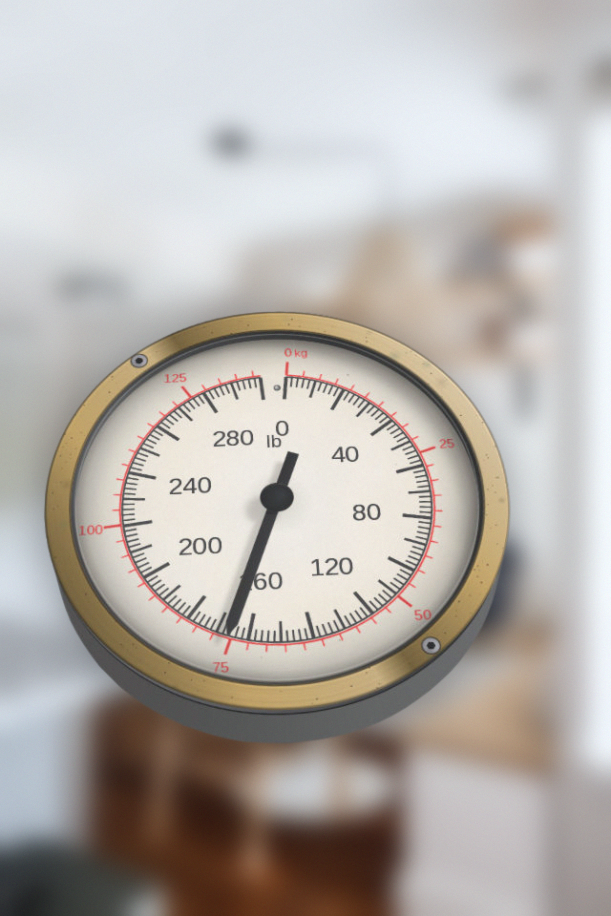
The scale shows 166 lb
